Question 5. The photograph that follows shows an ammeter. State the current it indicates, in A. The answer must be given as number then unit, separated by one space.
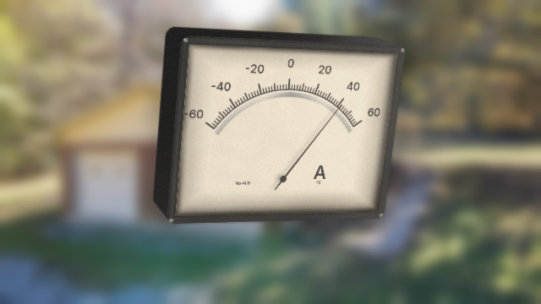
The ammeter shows 40 A
